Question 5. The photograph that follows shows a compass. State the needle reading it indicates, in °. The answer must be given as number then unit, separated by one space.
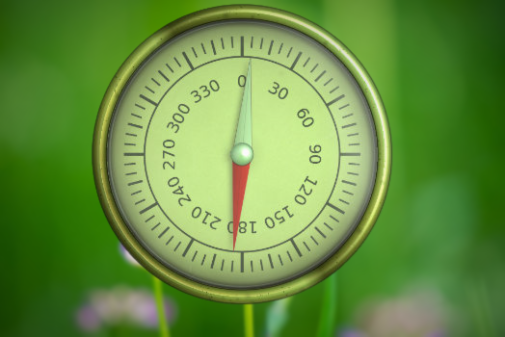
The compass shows 185 °
